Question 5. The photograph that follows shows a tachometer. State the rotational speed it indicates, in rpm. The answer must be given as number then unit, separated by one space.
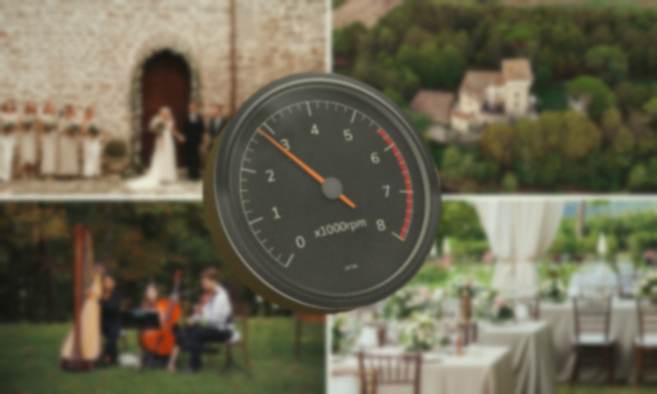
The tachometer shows 2800 rpm
